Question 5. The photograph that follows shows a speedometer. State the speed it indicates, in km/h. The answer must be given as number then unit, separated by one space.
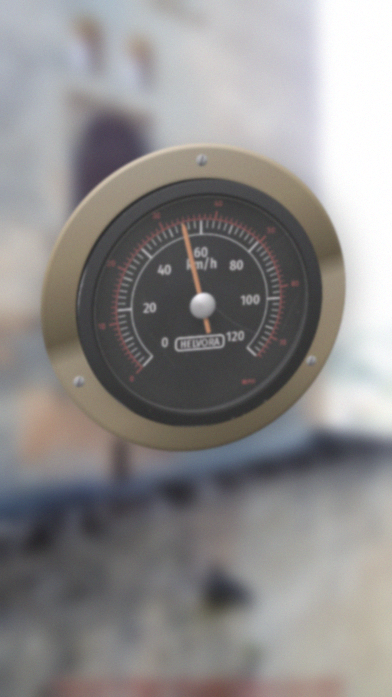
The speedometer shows 54 km/h
